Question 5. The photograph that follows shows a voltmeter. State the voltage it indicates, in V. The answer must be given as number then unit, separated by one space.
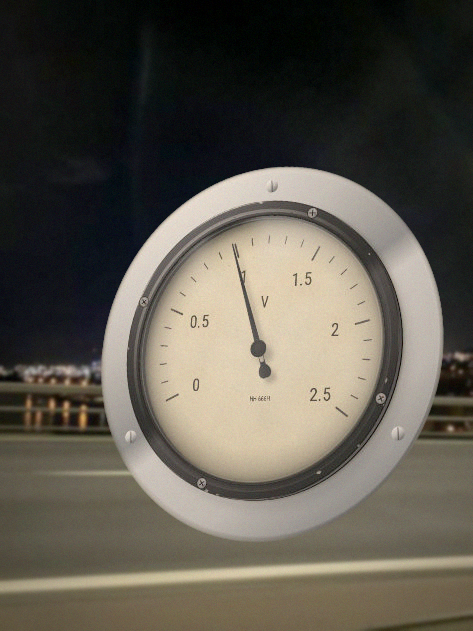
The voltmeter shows 1 V
